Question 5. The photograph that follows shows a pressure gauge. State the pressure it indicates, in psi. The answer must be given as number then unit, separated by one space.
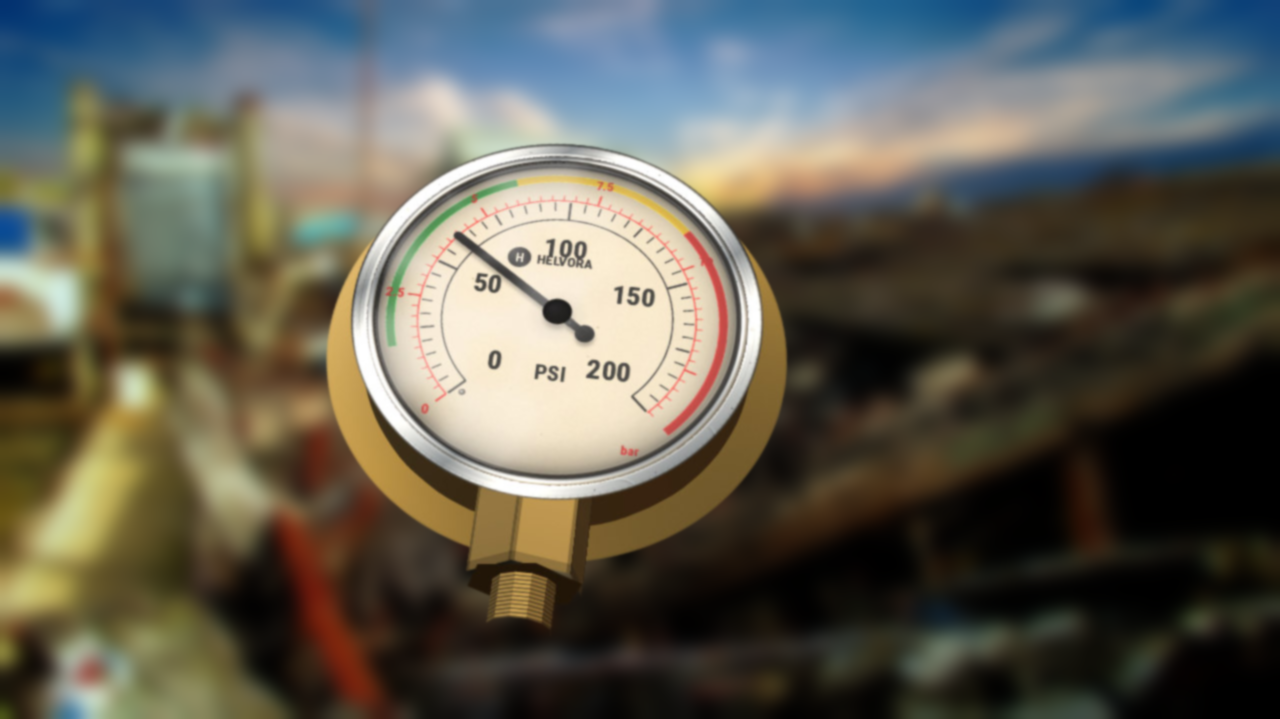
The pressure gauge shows 60 psi
